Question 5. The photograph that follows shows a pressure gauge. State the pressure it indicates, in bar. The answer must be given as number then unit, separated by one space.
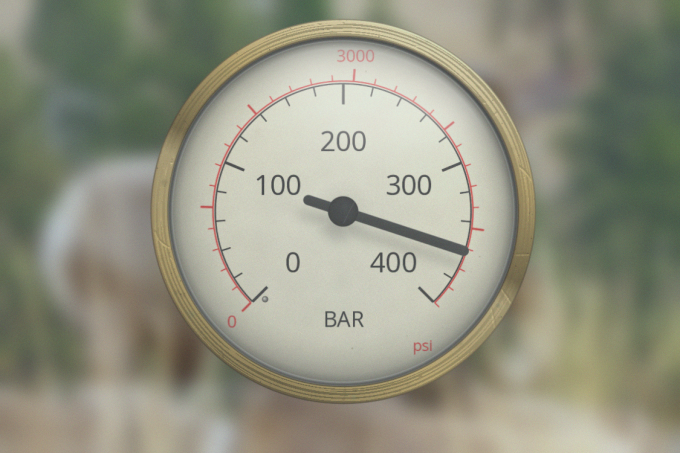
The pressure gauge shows 360 bar
